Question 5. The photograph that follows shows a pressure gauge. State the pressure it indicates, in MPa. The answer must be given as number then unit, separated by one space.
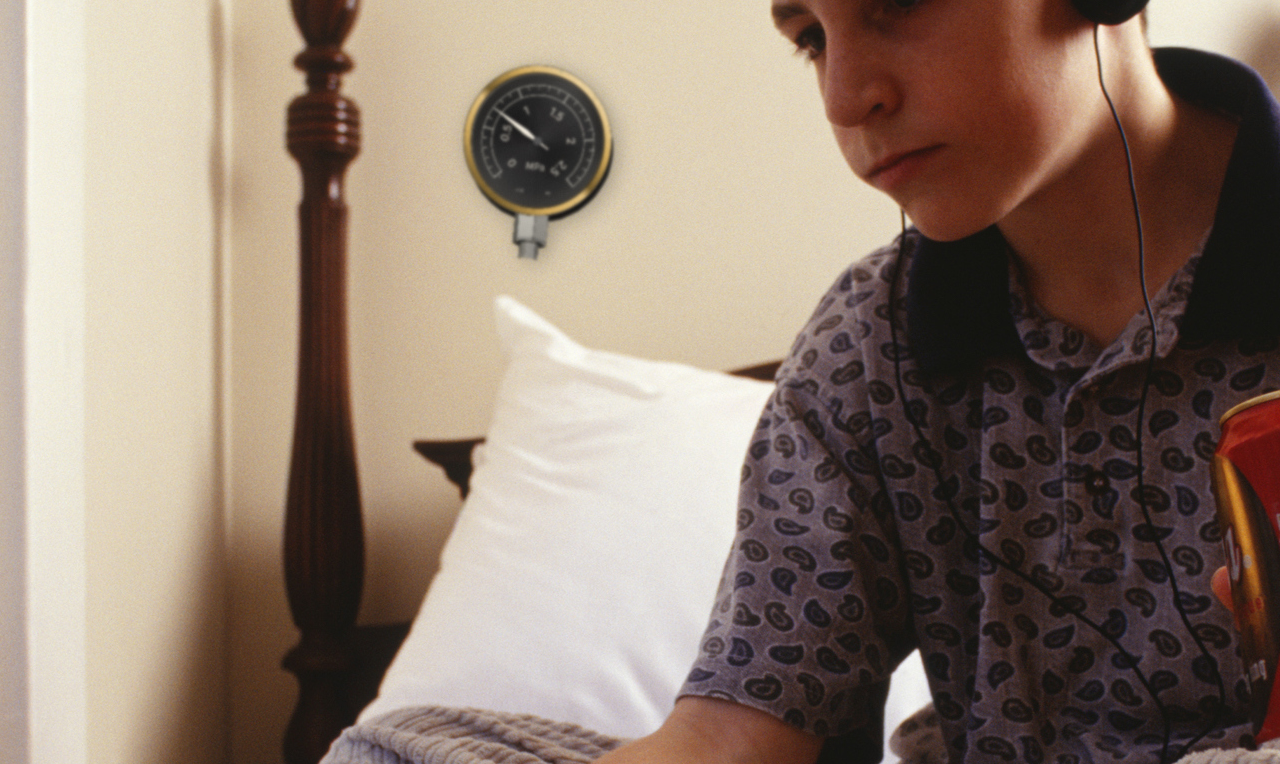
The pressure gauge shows 0.7 MPa
